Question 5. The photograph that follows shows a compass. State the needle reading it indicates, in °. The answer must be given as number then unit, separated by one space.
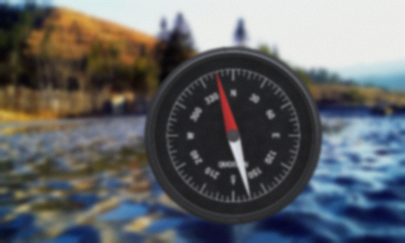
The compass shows 345 °
